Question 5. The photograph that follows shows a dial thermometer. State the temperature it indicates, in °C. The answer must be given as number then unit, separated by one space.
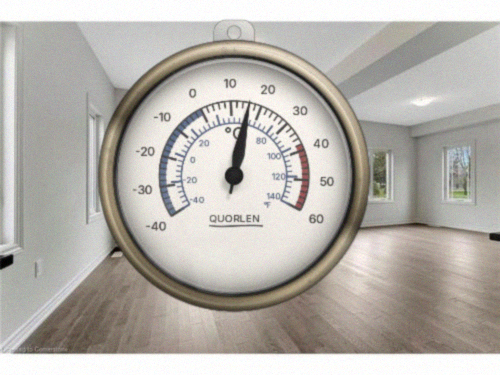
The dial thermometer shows 16 °C
